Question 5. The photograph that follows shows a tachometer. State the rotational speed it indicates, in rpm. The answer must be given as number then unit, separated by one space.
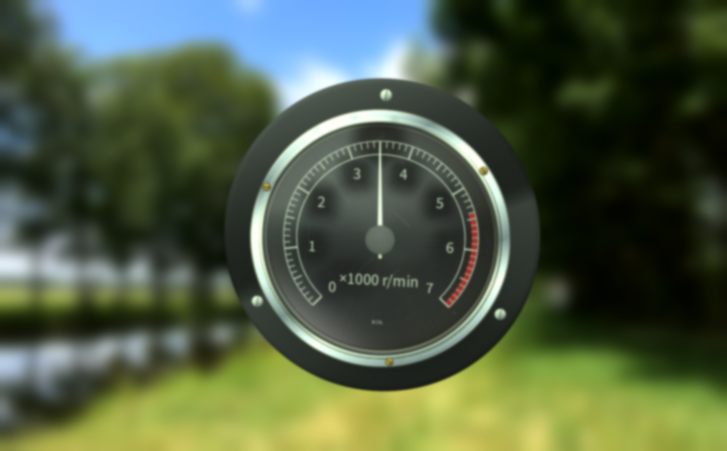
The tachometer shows 3500 rpm
